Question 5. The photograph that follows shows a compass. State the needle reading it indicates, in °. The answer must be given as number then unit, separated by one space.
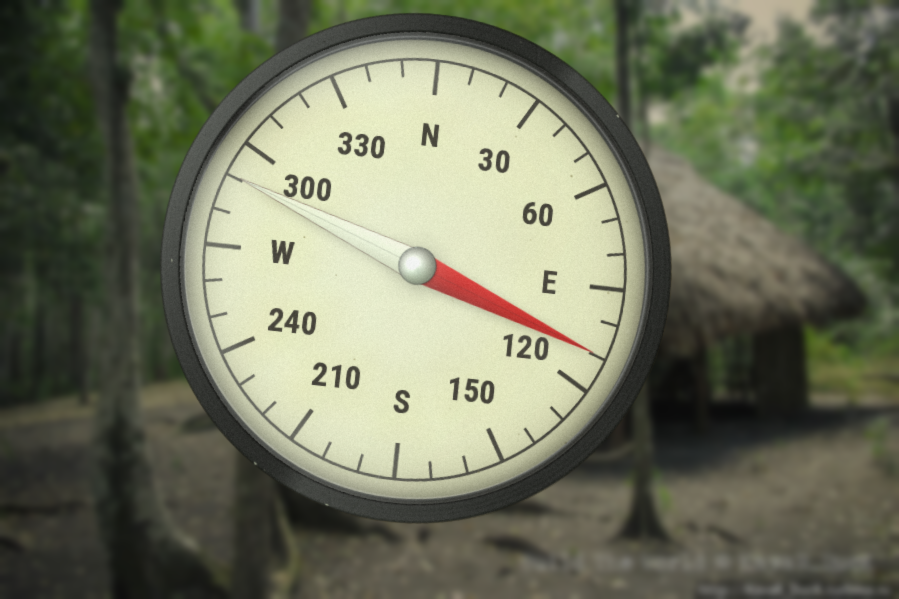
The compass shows 110 °
